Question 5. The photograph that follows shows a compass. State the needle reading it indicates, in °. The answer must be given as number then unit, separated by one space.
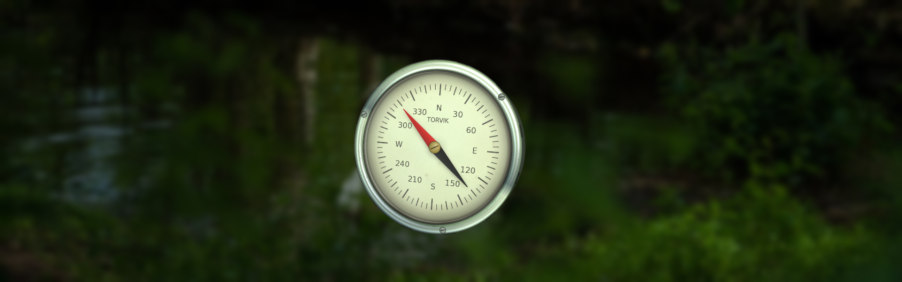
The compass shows 315 °
